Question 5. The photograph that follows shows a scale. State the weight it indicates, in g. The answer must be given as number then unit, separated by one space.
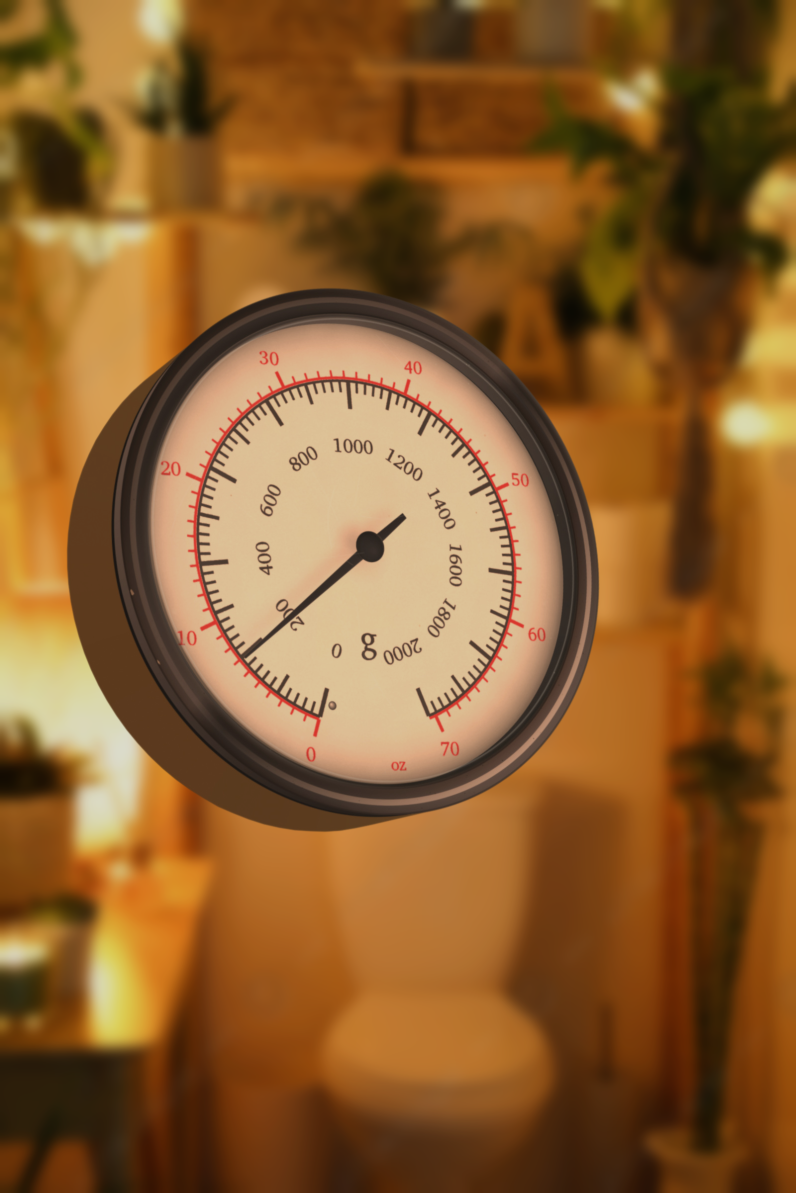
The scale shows 200 g
